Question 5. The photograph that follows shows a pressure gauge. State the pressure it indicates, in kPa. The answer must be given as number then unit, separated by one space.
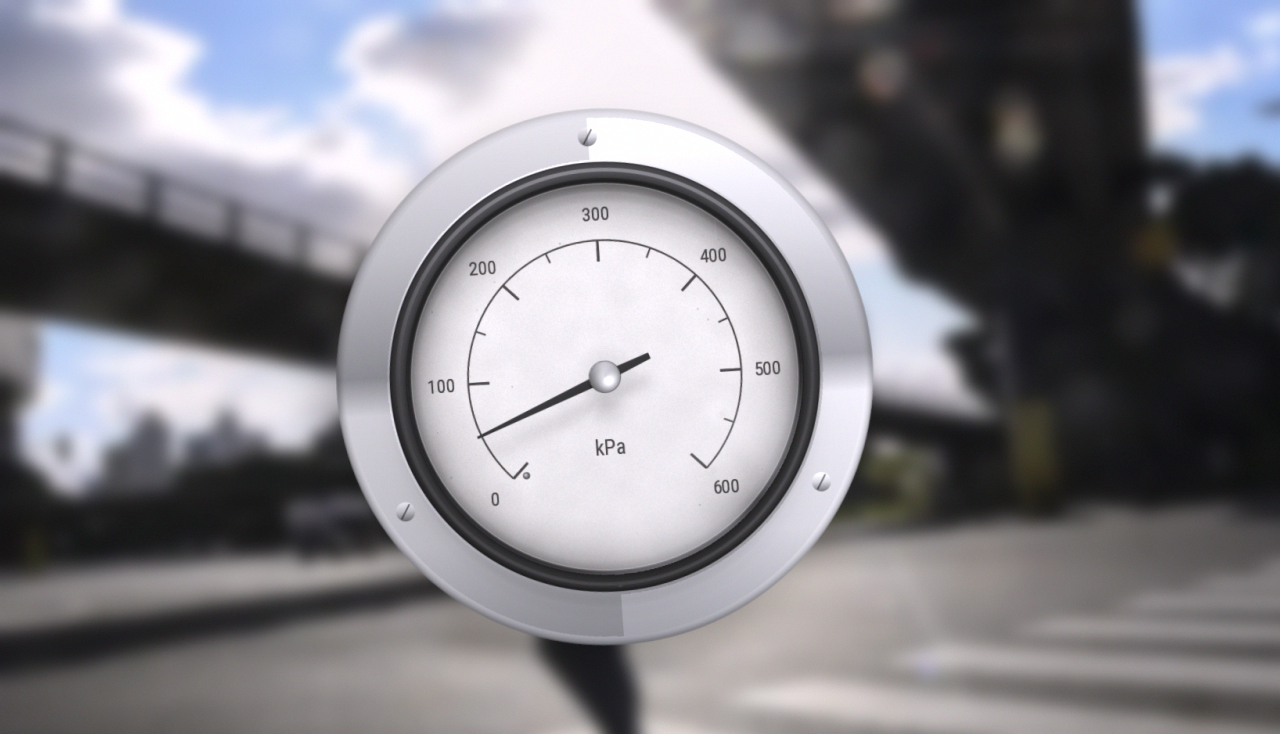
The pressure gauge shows 50 kPa
